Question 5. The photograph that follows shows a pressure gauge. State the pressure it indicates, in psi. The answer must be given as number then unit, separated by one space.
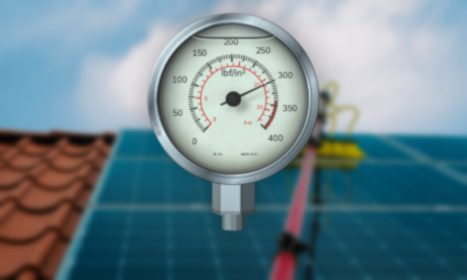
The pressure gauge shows 300 psi
